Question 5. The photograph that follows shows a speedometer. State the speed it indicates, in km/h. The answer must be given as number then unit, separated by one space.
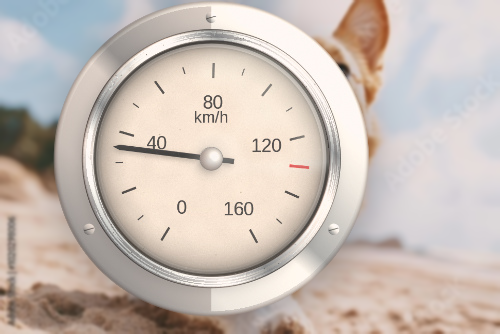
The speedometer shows 35 km/h
